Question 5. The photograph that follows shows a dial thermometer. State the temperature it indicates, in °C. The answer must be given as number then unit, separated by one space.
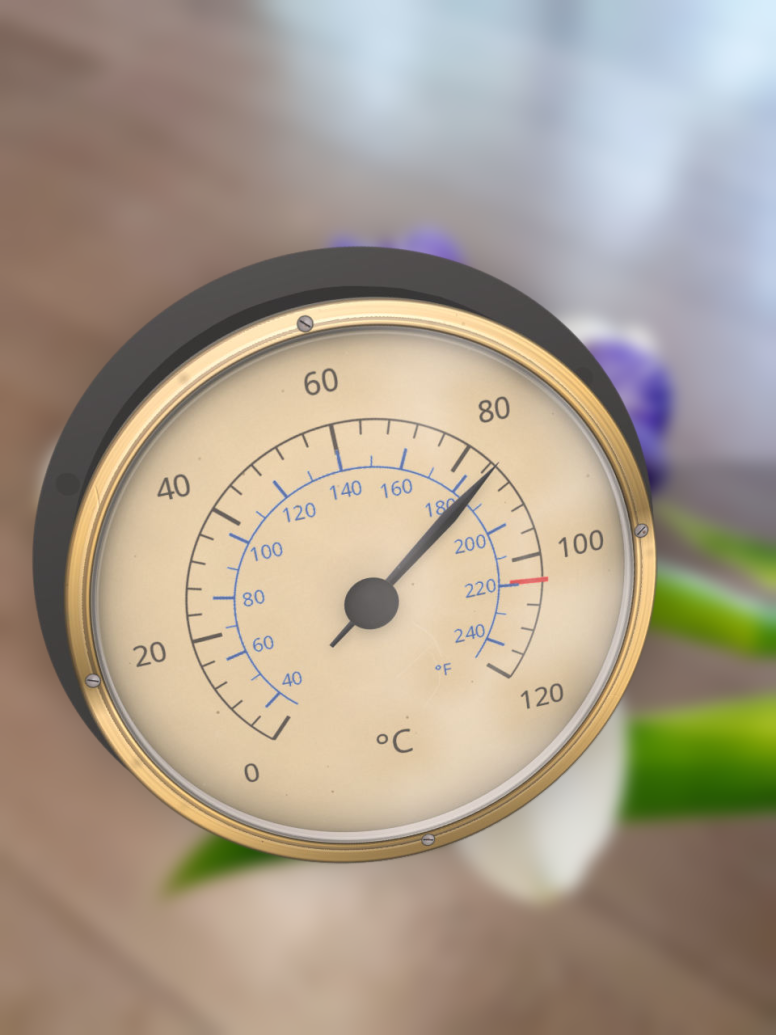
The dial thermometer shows 84 °C
